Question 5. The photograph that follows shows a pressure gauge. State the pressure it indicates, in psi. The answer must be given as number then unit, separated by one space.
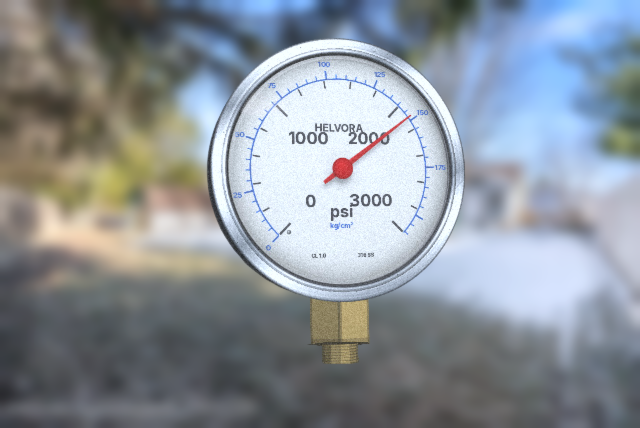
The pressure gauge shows 2100 psi
